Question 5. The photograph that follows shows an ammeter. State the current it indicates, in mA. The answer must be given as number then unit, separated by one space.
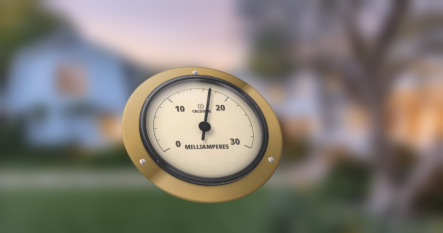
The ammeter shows 17 mA
